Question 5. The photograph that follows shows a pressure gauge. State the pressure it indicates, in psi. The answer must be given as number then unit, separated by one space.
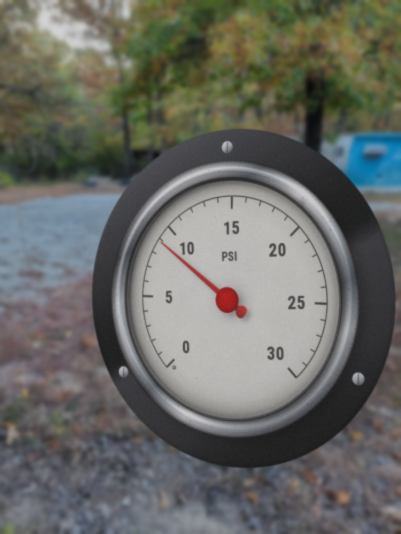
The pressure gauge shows 9 psi
